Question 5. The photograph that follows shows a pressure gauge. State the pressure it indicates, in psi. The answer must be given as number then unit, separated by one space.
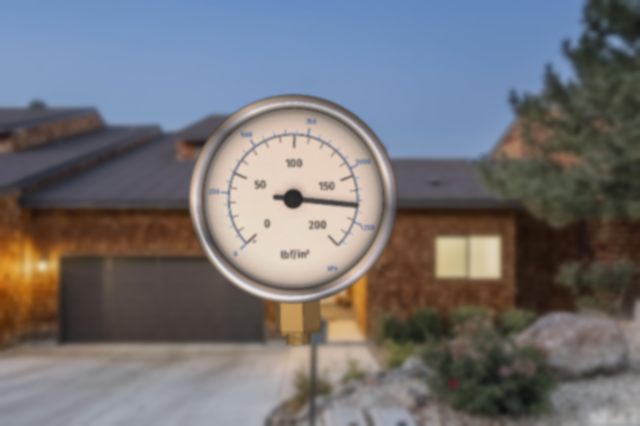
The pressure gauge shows 170 psi
